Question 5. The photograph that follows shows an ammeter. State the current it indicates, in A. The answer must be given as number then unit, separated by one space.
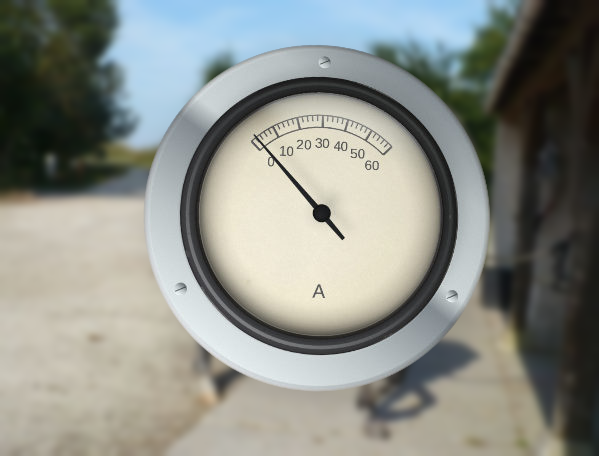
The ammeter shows 2 A
